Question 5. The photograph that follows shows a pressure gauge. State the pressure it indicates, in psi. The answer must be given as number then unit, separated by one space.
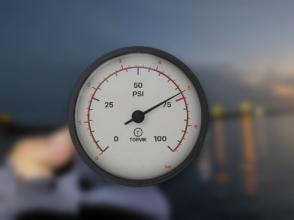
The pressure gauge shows 72.5 psi
